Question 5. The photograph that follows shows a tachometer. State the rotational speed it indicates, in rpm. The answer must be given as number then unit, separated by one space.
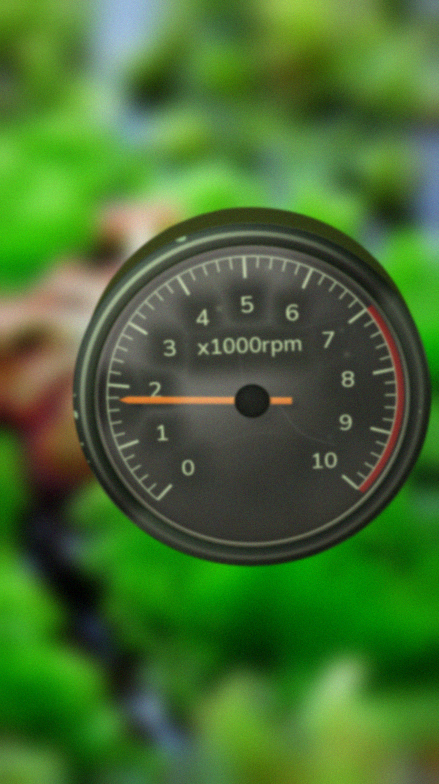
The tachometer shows 1800 rpm
